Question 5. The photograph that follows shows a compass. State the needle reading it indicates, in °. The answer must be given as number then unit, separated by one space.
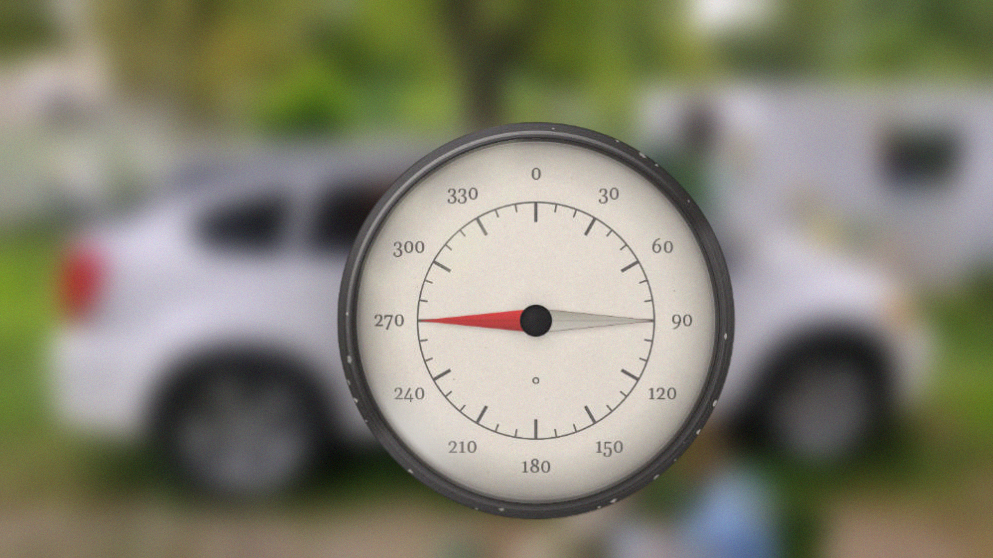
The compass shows 270 °
